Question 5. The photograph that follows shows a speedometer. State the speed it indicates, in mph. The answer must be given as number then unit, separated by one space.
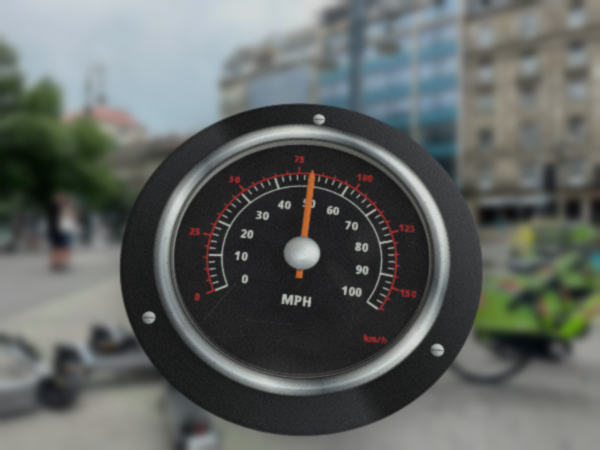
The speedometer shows 50 mph
